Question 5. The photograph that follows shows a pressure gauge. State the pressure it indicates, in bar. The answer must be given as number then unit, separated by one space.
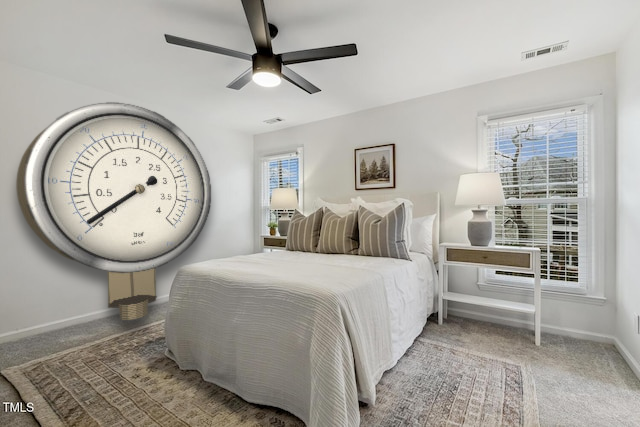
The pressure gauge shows 0.1 bar
